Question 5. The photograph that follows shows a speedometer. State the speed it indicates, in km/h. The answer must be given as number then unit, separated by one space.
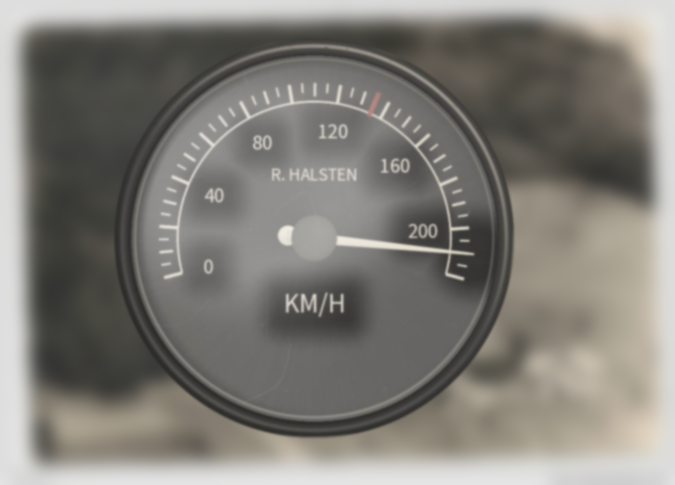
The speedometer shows 210 km/h
